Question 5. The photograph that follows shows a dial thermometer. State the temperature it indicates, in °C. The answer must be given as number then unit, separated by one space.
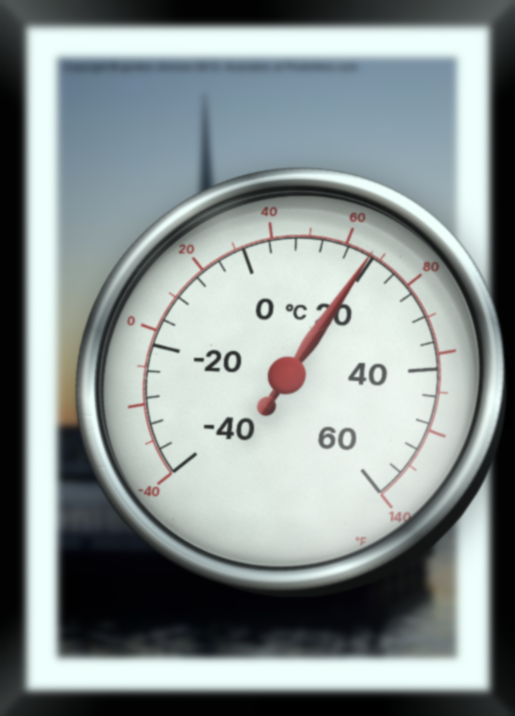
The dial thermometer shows 20 °C
